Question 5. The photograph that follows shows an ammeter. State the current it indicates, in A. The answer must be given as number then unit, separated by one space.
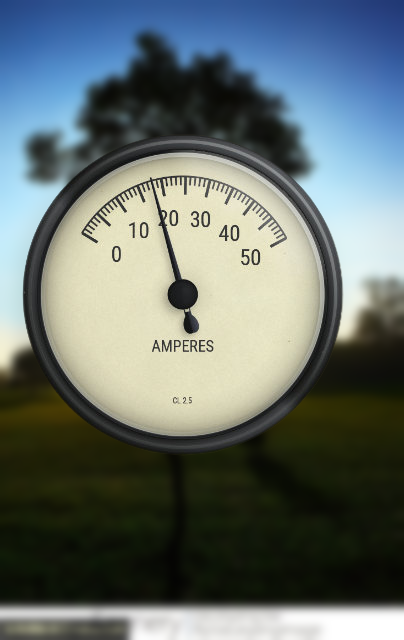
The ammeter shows 18 A
